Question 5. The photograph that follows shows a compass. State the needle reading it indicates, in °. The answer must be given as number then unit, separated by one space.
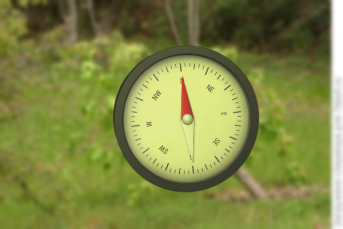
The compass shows 0 °
